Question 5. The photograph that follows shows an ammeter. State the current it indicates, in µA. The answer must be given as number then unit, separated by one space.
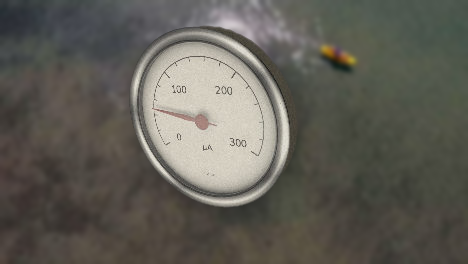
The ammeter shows 50 µA
